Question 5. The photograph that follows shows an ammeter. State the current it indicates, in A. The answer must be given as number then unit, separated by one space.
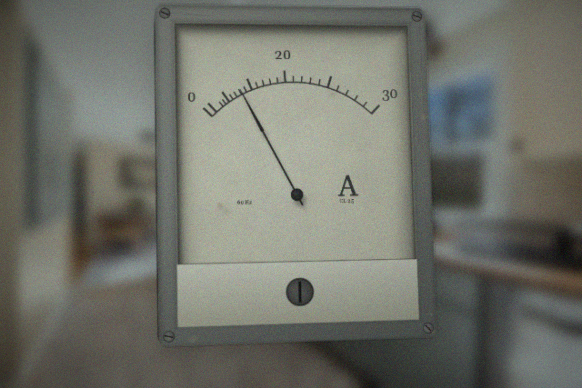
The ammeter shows 13 A
